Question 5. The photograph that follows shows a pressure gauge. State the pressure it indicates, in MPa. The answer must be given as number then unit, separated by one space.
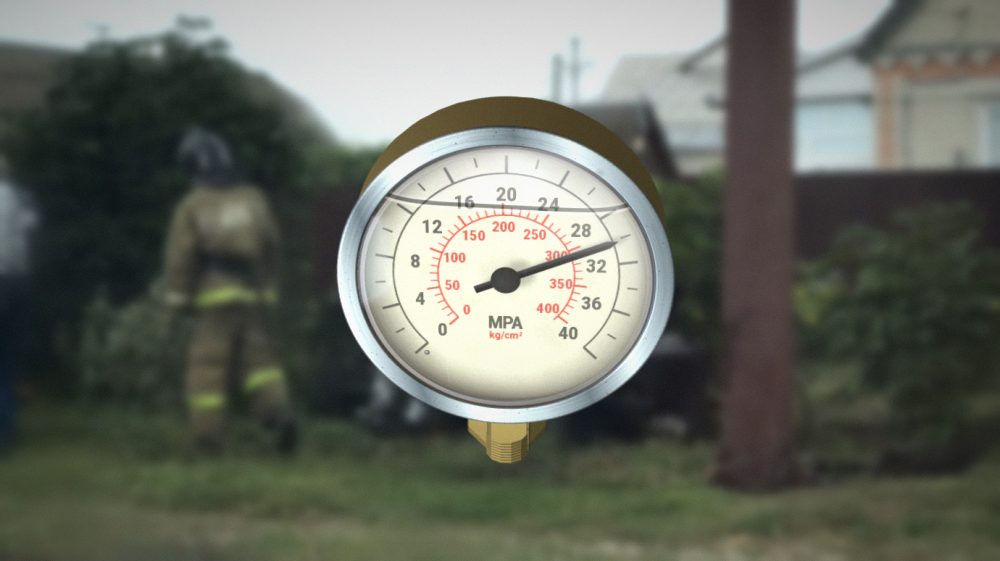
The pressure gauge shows 30 MPa
